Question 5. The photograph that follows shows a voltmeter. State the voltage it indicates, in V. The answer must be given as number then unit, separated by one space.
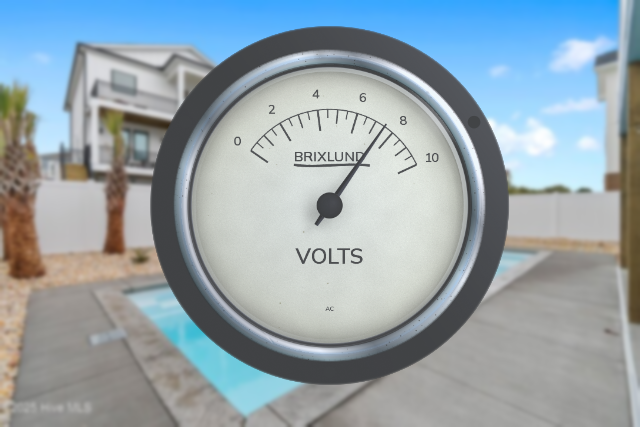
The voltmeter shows 7.5 V
